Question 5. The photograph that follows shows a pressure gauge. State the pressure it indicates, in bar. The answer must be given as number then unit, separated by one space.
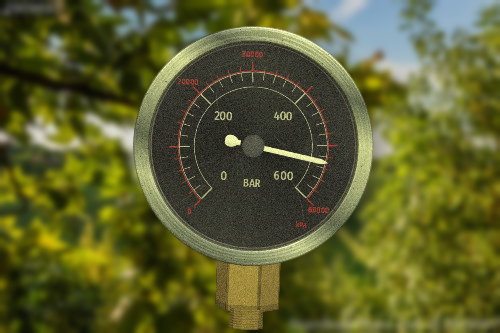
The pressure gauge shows 530 bar
